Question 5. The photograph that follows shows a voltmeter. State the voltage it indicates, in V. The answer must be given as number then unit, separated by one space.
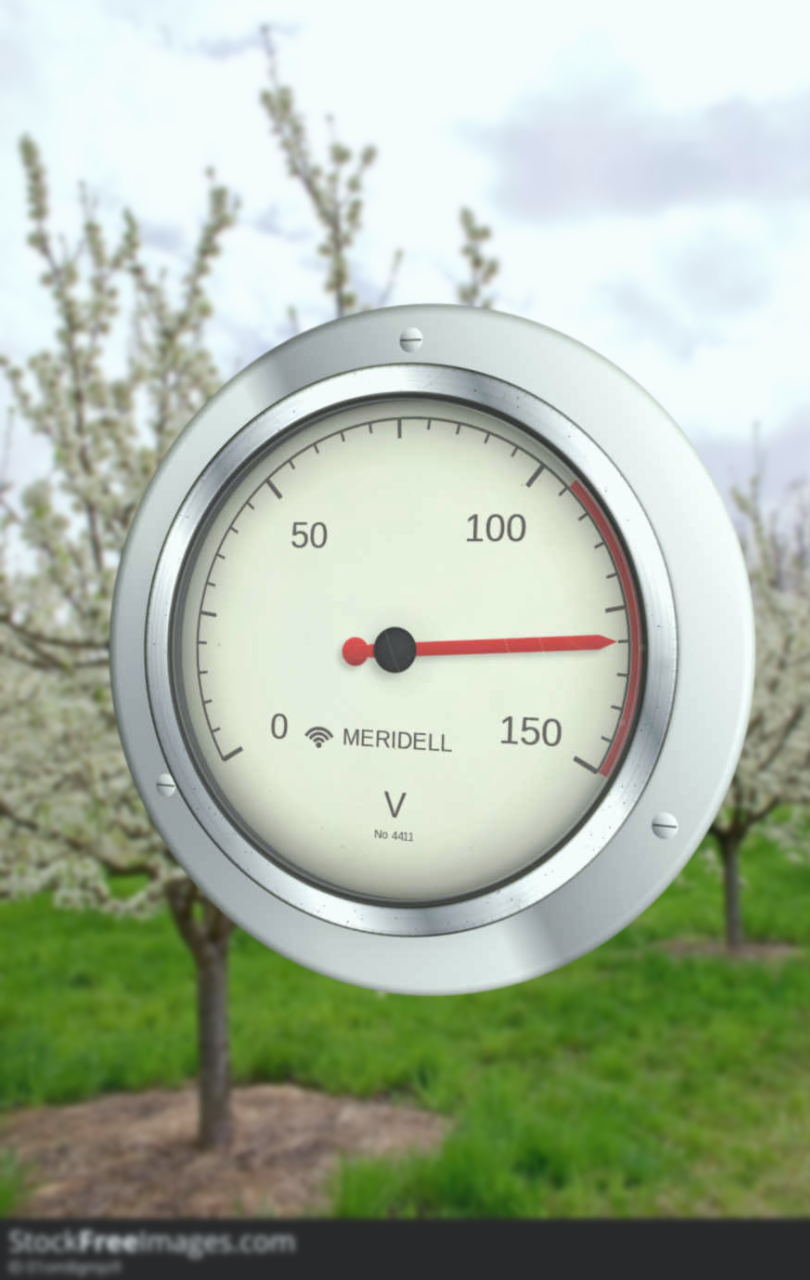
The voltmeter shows 130 V
